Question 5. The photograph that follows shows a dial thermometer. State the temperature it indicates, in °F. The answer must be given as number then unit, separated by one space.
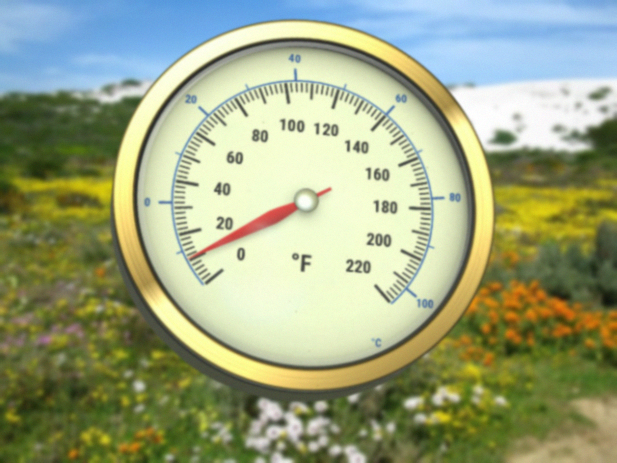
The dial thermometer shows 10 °F
